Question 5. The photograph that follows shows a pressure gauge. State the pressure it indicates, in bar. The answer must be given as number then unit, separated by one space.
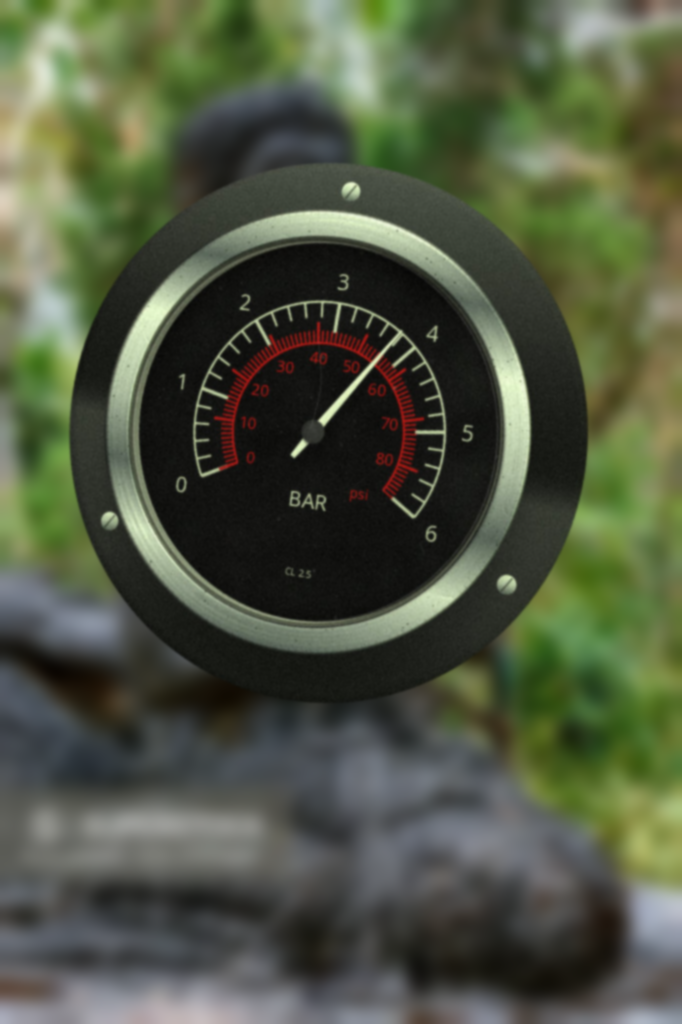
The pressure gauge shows 3.8 bar
